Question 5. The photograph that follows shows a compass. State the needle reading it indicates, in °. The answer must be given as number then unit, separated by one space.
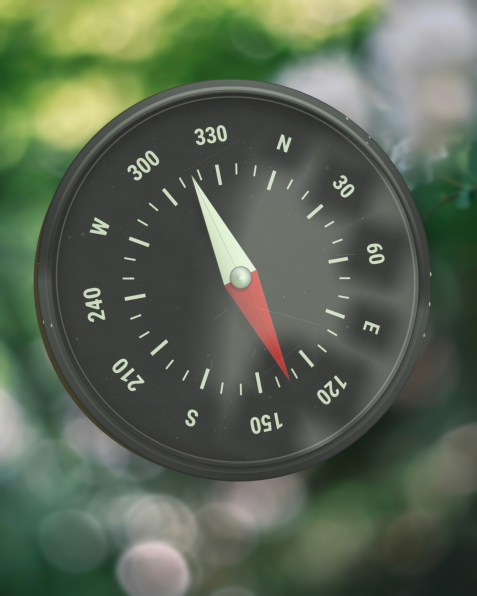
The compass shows 135 °
